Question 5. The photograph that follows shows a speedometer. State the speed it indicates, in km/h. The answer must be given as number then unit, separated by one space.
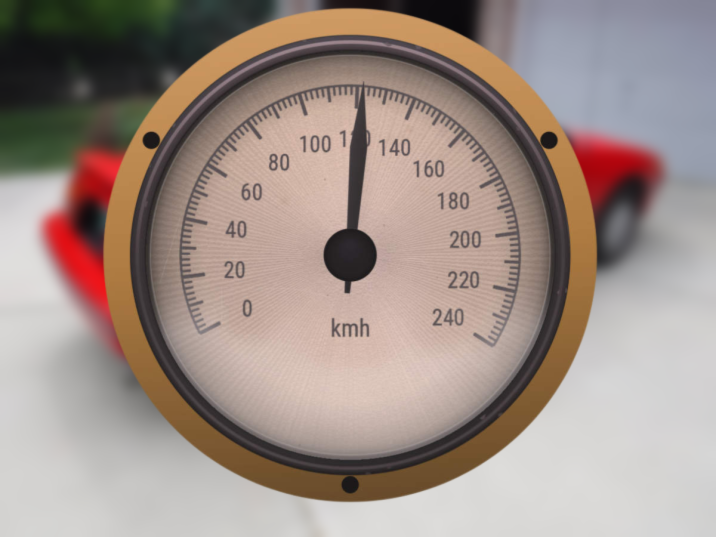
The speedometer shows 122 km/h
